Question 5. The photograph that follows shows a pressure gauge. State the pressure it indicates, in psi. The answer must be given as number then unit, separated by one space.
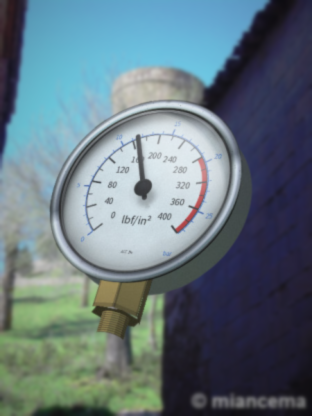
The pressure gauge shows 170 psi
